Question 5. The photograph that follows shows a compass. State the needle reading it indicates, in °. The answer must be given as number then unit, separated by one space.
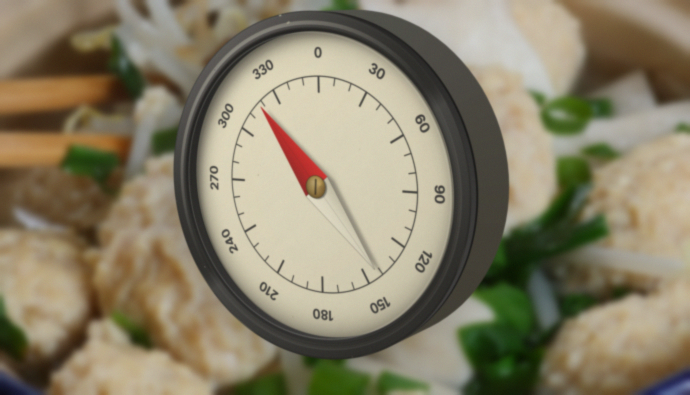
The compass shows 320 °
